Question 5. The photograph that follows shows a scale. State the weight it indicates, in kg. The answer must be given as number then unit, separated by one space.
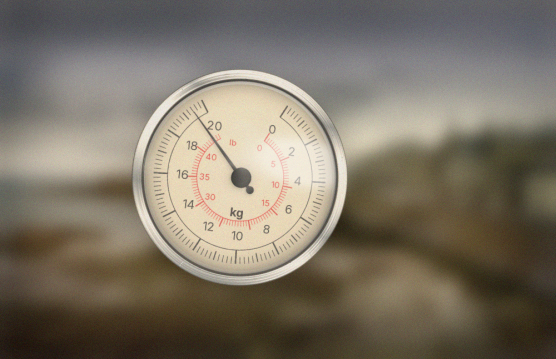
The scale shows 19.4 kg
